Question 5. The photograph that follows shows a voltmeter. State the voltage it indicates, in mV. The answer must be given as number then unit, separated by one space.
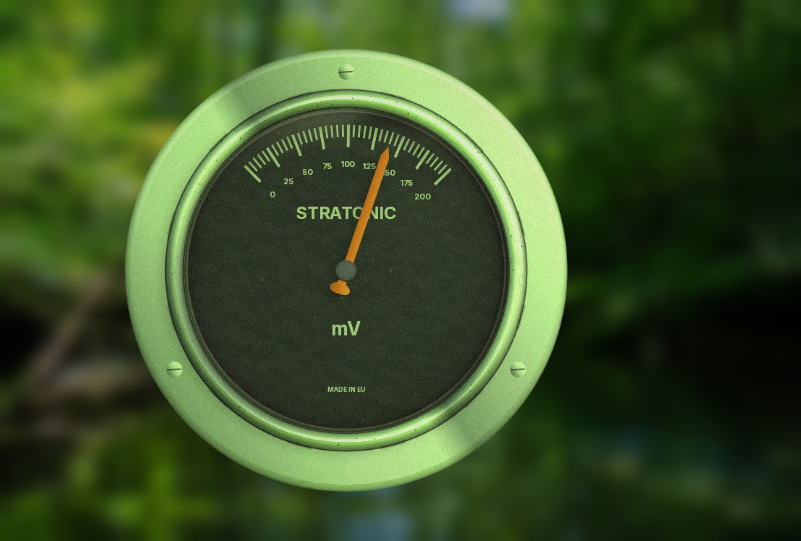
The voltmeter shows 140 mV
